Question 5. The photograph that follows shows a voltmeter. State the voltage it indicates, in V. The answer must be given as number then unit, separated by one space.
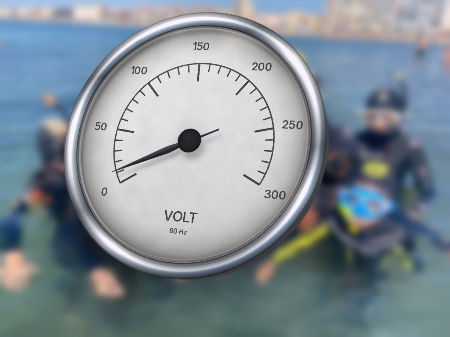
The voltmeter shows 10 V
